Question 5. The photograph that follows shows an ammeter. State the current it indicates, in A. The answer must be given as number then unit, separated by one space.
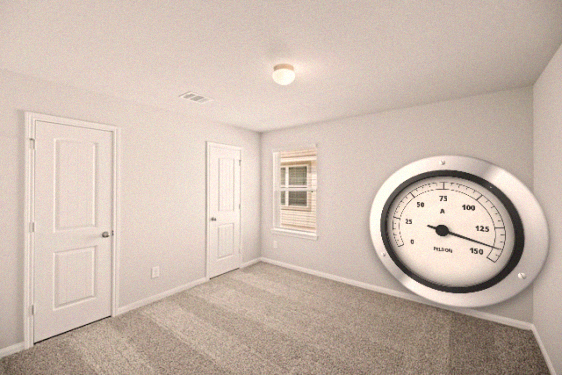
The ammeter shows 140 A
